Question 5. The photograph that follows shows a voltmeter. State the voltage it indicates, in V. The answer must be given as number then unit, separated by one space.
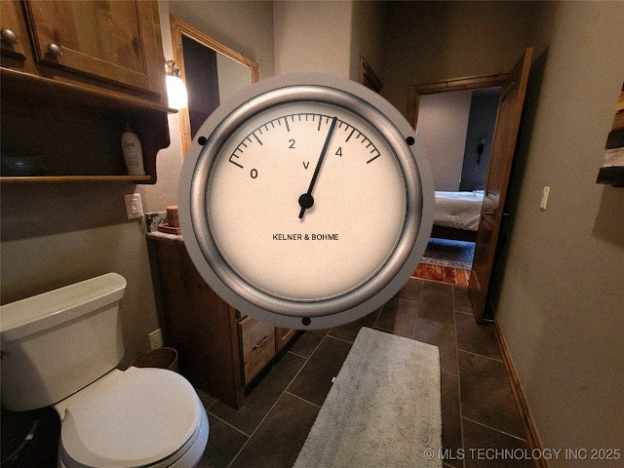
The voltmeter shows 3.4 V
